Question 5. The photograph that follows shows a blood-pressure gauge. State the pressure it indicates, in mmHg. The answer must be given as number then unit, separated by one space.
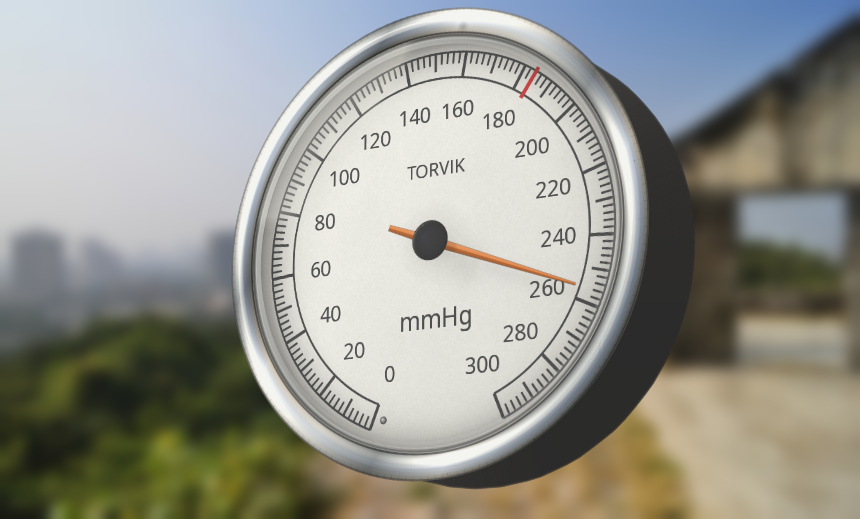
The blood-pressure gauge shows 256 mmHg
